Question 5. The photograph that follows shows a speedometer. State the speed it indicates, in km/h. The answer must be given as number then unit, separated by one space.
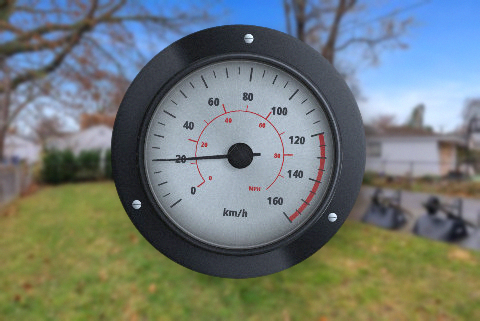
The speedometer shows 20 km/h
